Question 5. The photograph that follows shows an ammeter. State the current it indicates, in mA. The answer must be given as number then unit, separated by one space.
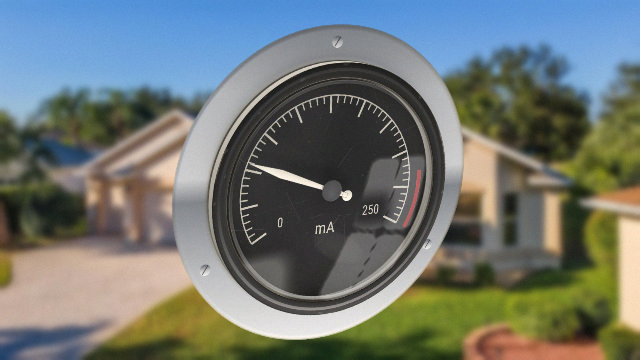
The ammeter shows 55 mA
